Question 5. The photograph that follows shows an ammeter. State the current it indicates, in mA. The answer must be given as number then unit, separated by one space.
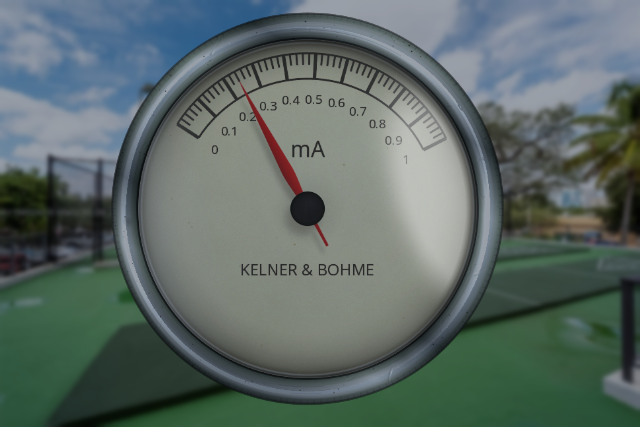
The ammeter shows 0.24 mA
